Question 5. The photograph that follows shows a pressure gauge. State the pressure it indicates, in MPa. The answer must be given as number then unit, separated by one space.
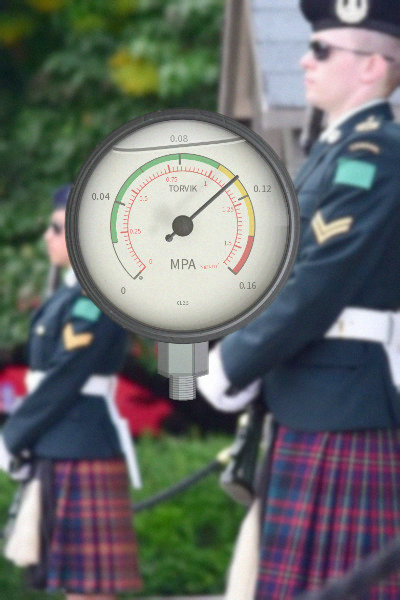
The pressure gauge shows 0.11 MPa
